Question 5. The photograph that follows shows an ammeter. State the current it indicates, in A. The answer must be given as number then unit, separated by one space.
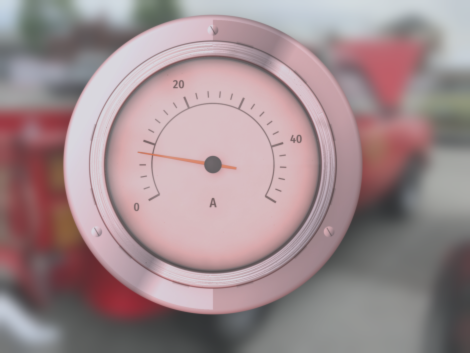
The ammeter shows 8 A
